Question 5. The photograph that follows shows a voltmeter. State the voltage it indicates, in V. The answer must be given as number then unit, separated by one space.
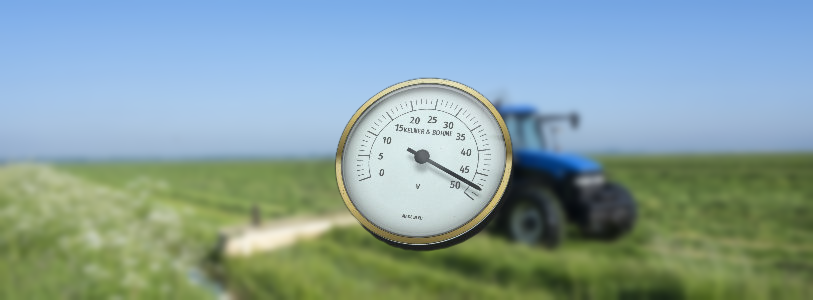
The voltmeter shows 48 V
